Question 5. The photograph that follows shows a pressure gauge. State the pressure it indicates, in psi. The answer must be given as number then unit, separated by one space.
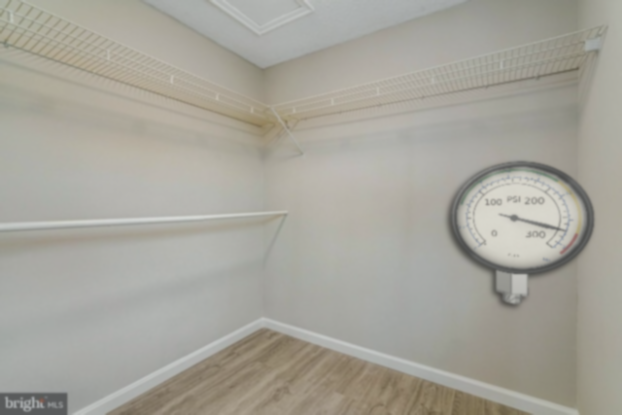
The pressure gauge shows 270 psi
